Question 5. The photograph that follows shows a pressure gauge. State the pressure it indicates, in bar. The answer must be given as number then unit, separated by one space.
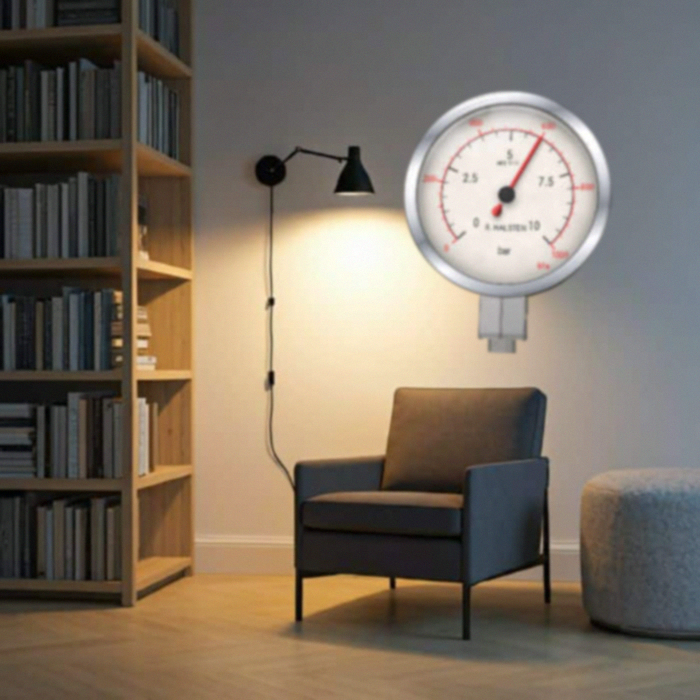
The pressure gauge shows 6 bar
